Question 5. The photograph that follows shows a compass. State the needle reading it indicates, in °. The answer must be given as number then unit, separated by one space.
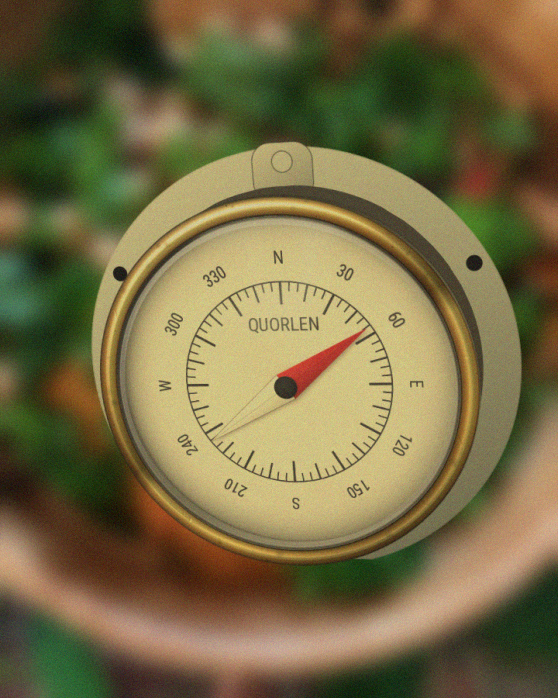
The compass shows 55 °
